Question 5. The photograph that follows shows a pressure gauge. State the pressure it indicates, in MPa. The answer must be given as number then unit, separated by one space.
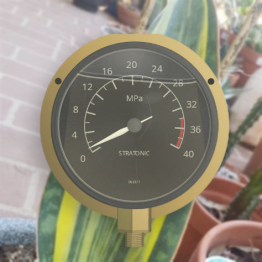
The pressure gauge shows 1 MPa
